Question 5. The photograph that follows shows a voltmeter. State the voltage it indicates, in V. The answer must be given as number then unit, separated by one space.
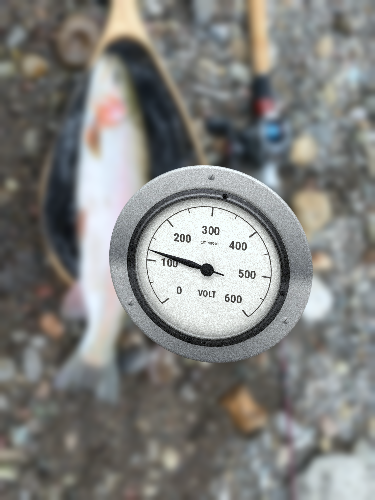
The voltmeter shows 125 V
